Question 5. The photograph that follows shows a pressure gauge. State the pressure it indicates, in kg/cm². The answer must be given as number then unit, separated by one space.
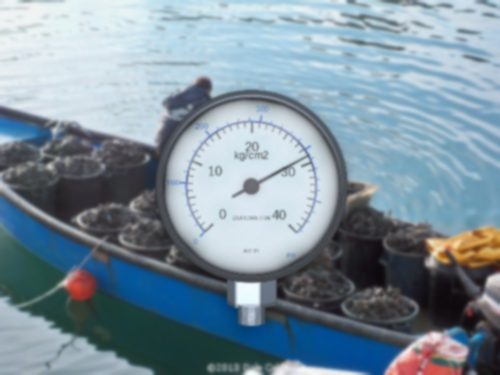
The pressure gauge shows 29 kg/cm²
